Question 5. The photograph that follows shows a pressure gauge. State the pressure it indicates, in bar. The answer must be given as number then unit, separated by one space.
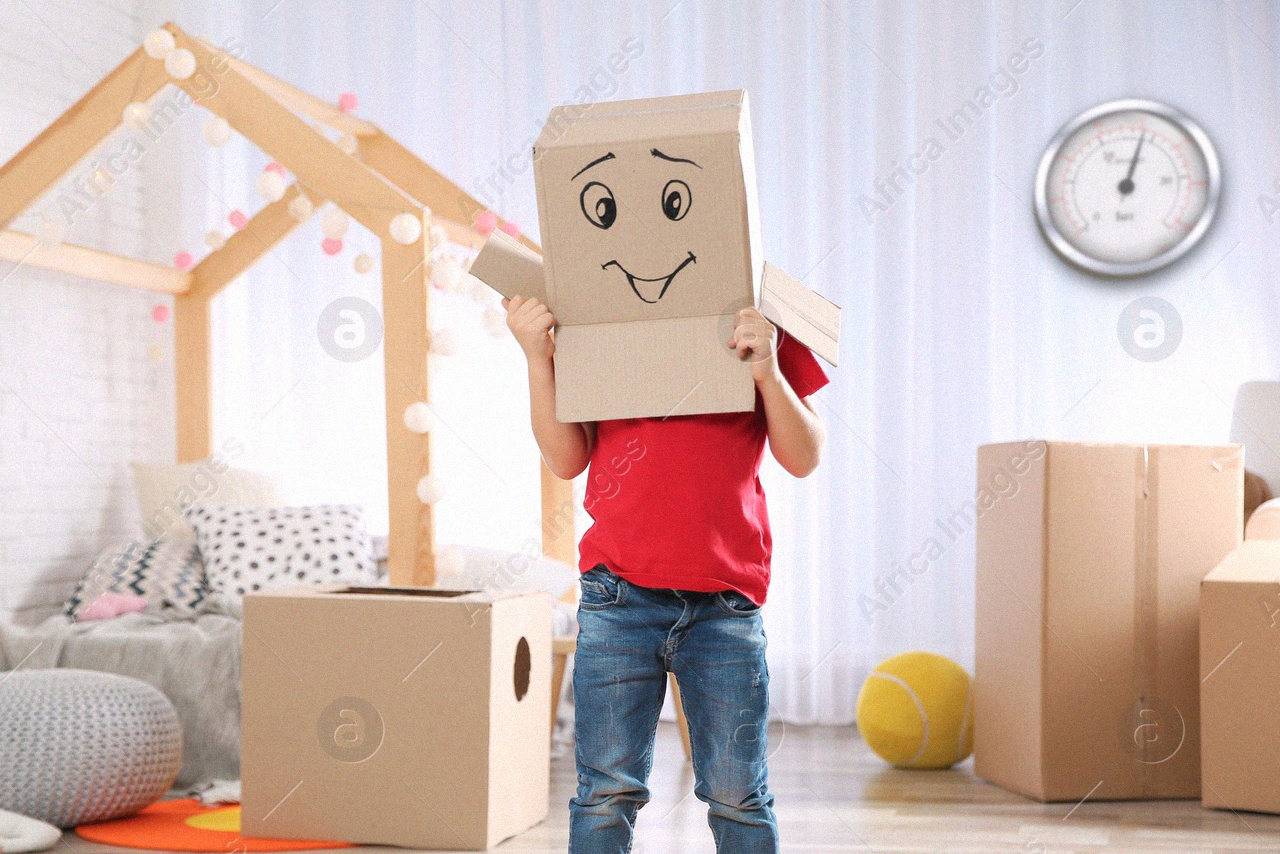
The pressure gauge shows 14 bar
